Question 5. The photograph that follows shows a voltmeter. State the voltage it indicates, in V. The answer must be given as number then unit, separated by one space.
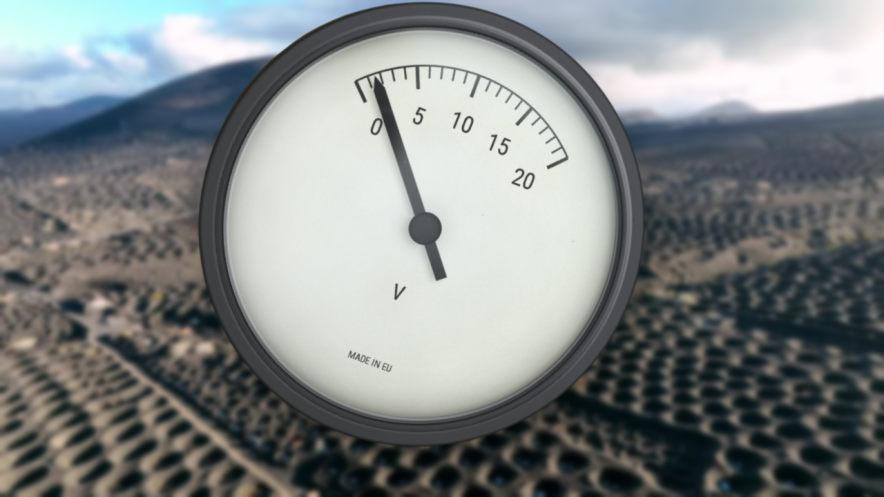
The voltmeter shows 1.5 V
